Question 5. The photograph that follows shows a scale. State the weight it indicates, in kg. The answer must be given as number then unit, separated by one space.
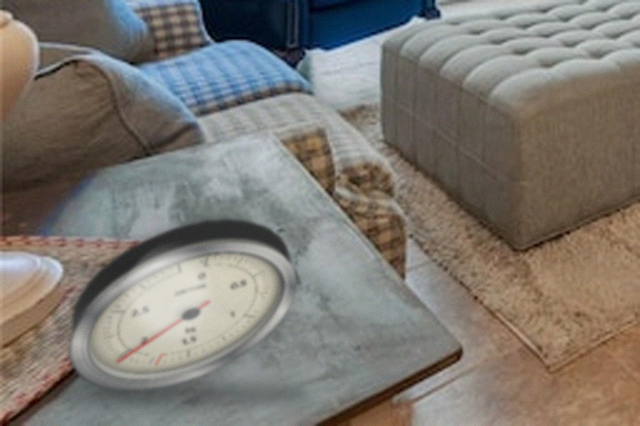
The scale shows 2 kg
